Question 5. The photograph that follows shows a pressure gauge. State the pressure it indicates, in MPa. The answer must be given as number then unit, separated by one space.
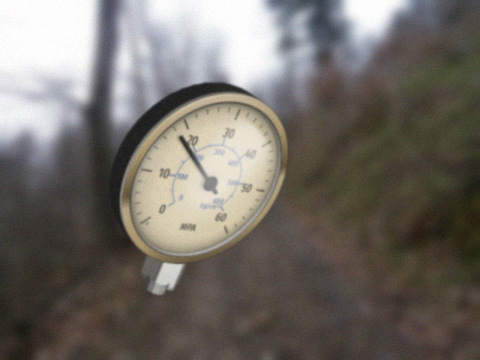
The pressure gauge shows 18 MPa
